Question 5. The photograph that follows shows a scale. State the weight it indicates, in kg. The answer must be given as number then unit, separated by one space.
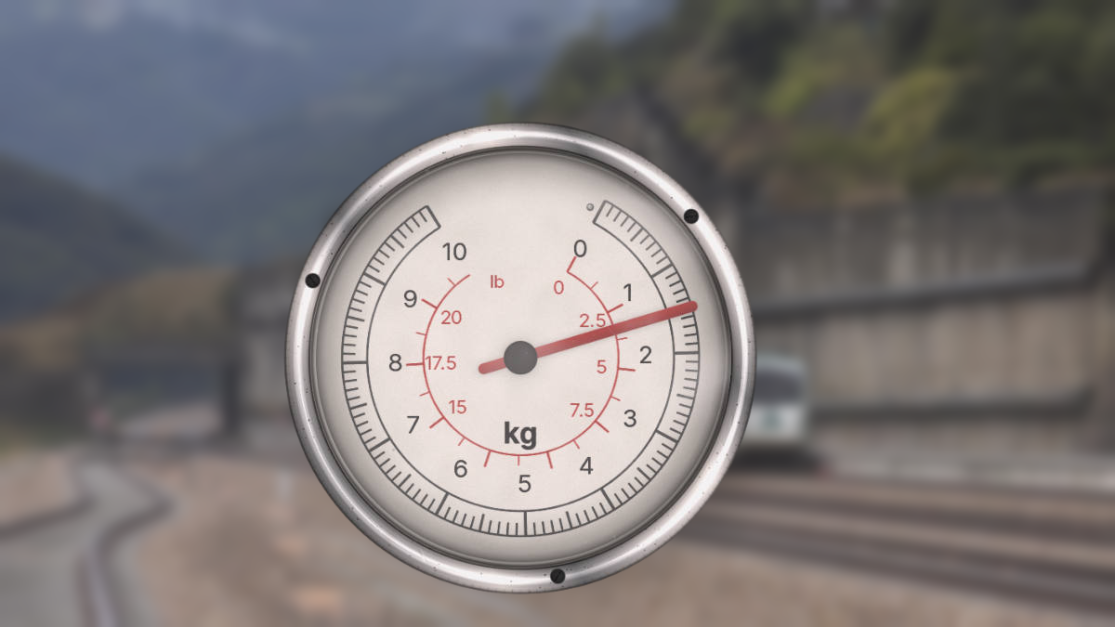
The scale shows 1.5 kg
